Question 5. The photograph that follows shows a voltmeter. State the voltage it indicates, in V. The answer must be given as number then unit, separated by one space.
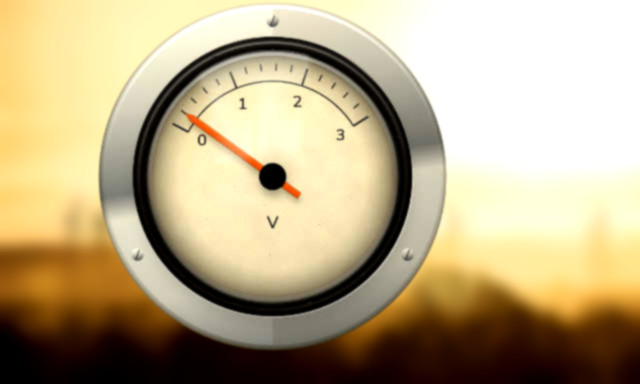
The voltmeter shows 0.2 V
